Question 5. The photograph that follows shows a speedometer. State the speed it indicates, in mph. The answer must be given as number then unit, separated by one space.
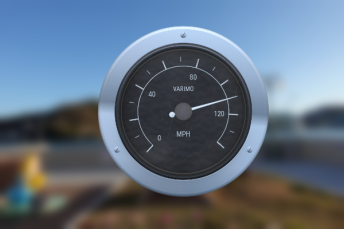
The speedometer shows 110 mph
